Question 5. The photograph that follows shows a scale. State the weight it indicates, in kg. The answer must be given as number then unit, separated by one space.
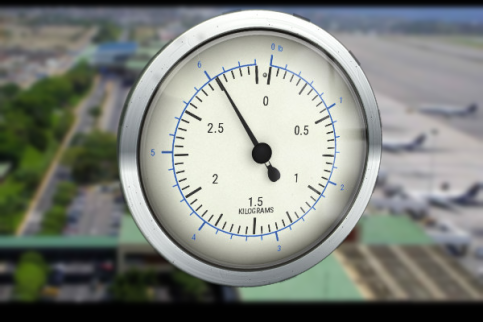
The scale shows 2.75 kg
